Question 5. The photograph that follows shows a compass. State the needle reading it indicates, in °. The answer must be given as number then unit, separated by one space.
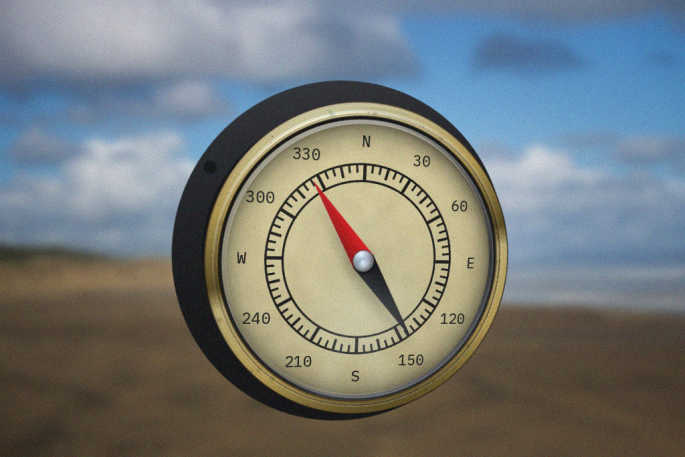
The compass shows 325 °
